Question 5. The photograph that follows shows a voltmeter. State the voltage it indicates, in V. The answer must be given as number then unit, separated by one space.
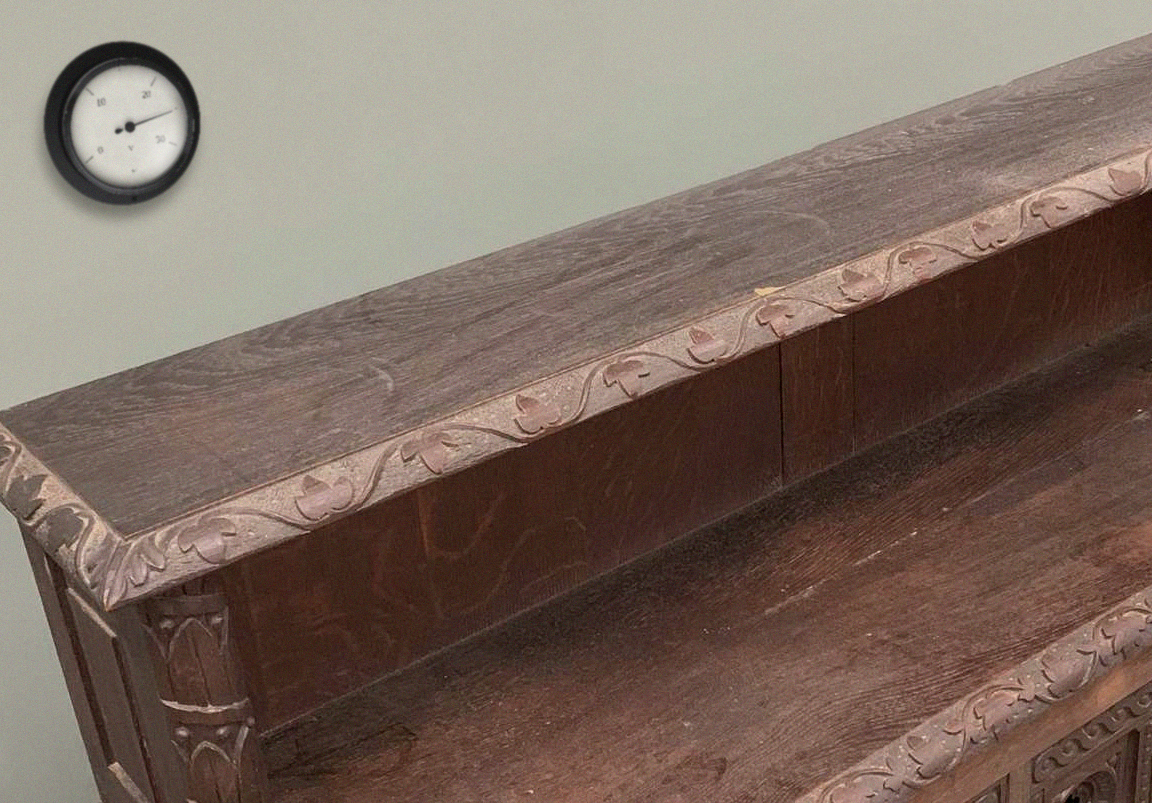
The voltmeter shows 25 V
